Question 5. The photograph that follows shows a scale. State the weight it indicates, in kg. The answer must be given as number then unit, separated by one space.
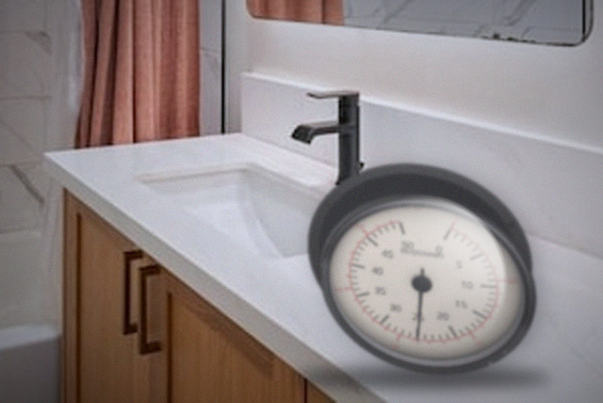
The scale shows 25 kg
